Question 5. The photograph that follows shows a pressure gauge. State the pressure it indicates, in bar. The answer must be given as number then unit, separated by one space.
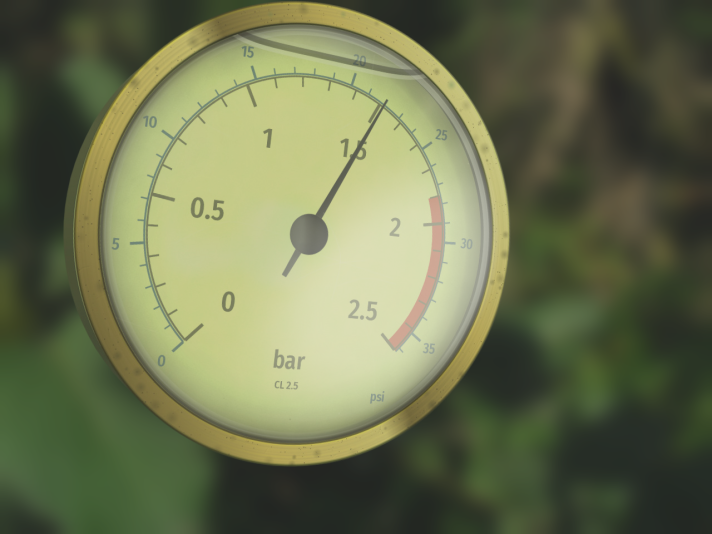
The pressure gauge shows 1.5 bar
